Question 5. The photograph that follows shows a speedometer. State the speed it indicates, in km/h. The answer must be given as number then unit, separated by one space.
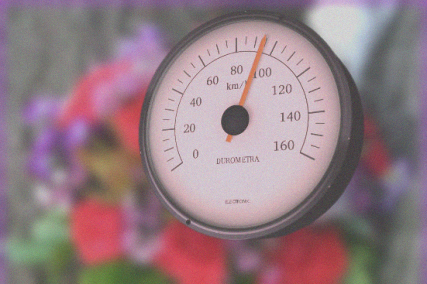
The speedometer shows 95 km/h
